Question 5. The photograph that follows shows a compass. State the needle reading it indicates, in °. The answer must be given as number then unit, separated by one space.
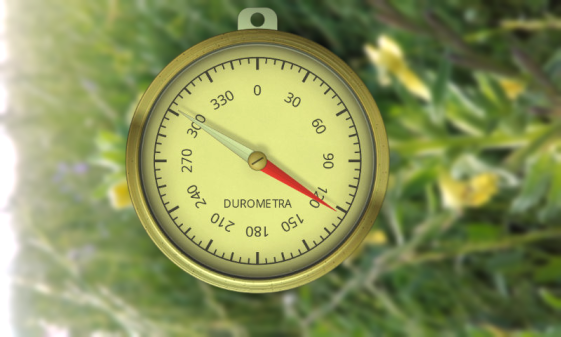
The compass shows 122.5 °
